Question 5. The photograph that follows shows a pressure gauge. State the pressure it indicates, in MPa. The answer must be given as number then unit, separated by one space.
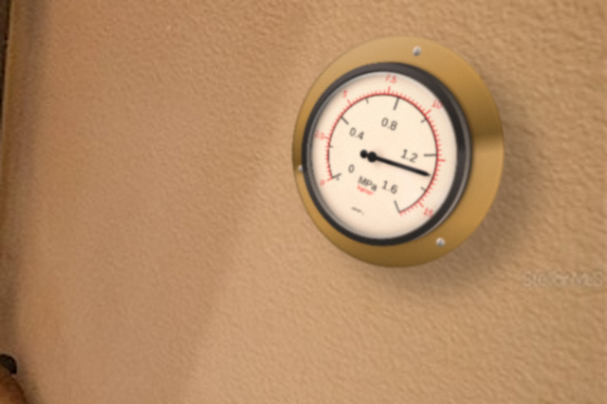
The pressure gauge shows 1.3 MPa
